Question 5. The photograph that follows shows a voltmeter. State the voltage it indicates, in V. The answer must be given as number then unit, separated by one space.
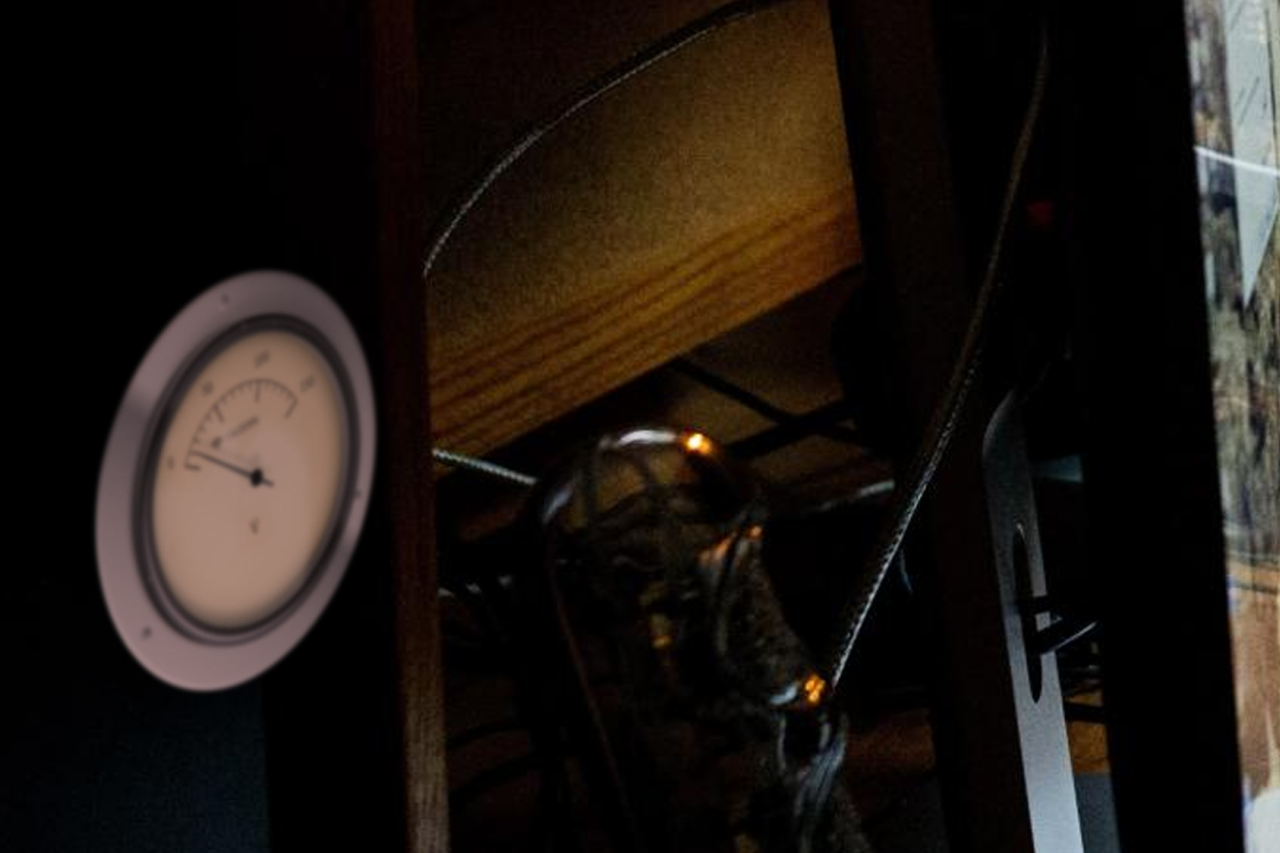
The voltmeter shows 10 V
